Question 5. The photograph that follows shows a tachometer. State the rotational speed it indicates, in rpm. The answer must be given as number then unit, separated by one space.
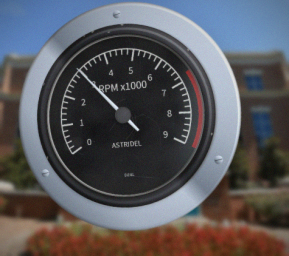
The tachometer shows 3000 rpm
